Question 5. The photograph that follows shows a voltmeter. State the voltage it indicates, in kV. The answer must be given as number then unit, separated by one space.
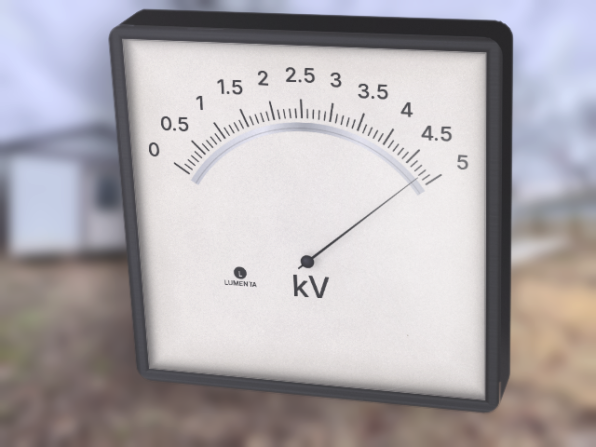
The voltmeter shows 4.8 kV
